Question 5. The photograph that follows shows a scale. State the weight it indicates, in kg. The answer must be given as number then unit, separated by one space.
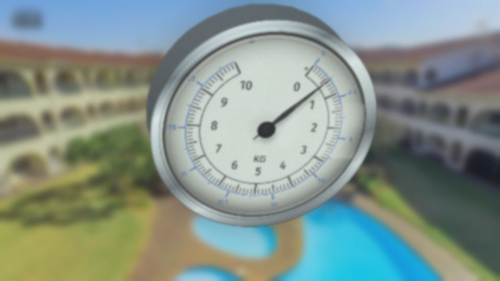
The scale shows 0.5 kg
